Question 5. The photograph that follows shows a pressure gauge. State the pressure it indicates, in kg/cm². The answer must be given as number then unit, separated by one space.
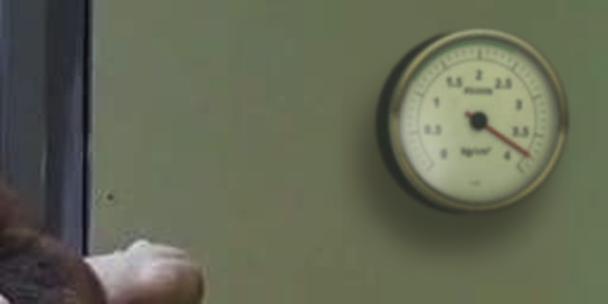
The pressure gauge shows 3.8 kg/cm²
